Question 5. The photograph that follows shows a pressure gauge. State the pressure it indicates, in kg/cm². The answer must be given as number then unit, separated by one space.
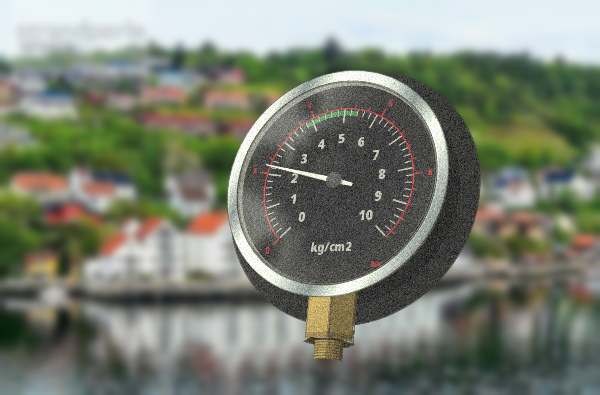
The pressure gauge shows 2.2 kg/cm²
